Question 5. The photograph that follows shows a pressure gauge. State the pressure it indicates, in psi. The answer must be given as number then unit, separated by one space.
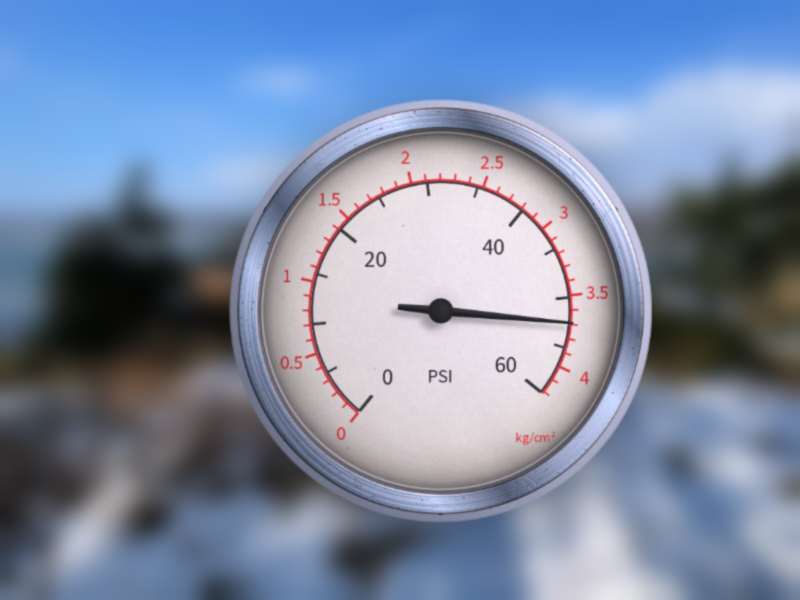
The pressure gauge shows 52.5 psi
